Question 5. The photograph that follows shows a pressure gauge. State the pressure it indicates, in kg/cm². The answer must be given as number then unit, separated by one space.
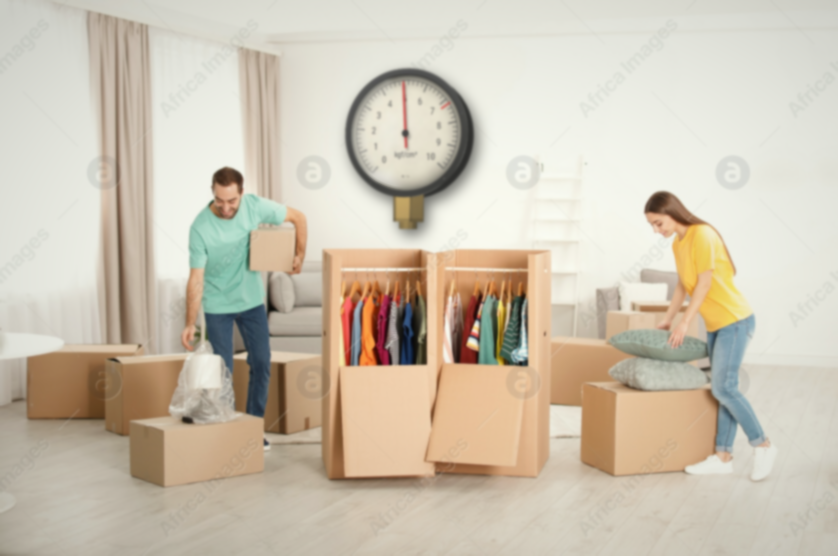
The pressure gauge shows 5 kg/cm²
